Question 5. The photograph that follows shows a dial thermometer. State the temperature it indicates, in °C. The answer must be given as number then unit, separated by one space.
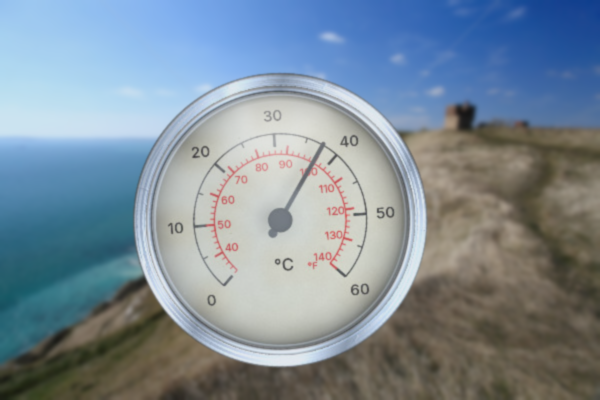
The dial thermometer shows 37.5 °C
